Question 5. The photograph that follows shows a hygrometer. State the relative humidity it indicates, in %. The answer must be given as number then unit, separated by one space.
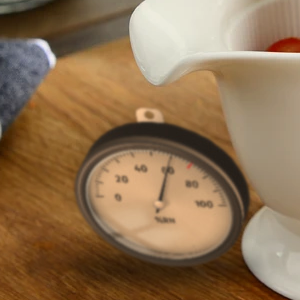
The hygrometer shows 60 %
